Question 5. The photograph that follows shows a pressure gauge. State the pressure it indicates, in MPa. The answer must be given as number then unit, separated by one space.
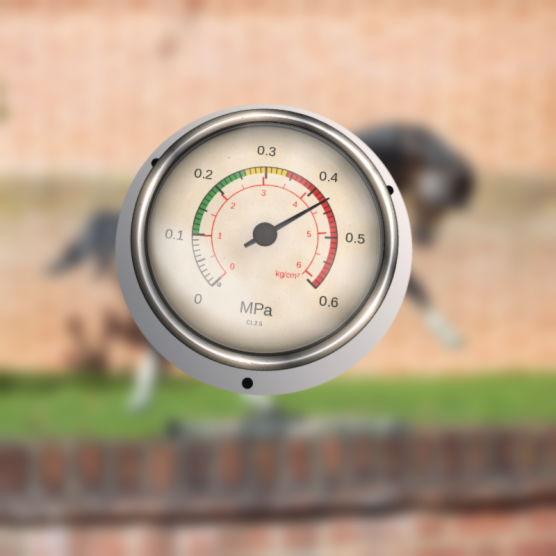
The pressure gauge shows 0.43 MPa
